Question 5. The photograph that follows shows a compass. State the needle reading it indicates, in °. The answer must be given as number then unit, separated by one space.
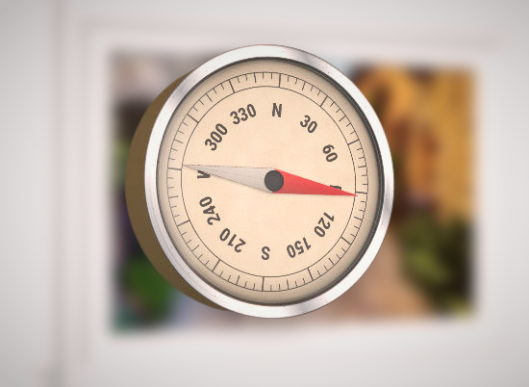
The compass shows 92.5 °
